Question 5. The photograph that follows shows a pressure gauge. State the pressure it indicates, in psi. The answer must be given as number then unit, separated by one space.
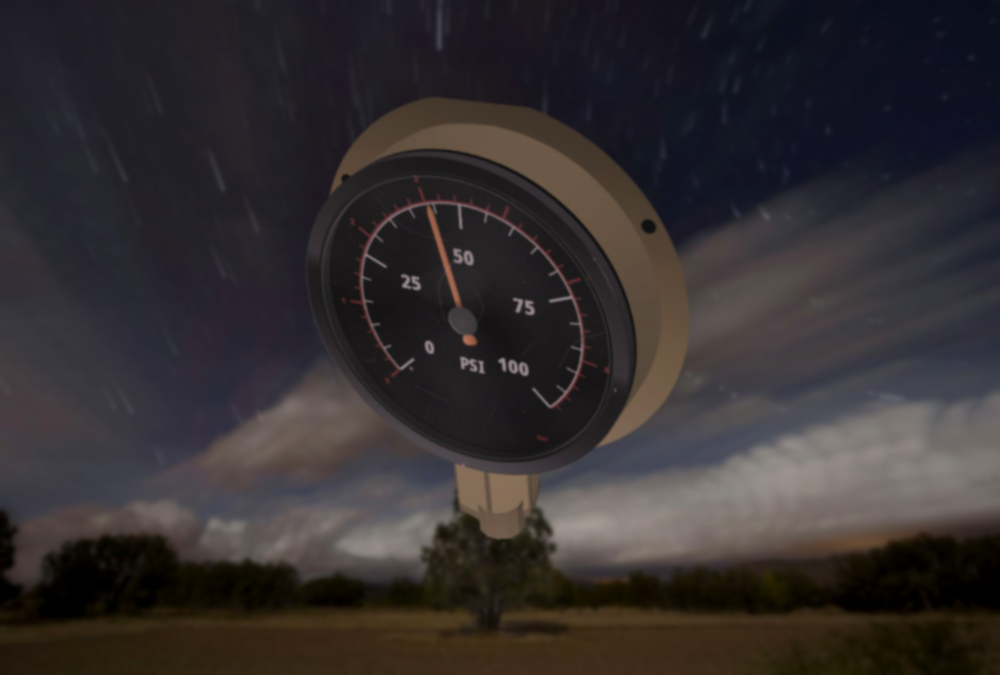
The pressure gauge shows 45 psi
